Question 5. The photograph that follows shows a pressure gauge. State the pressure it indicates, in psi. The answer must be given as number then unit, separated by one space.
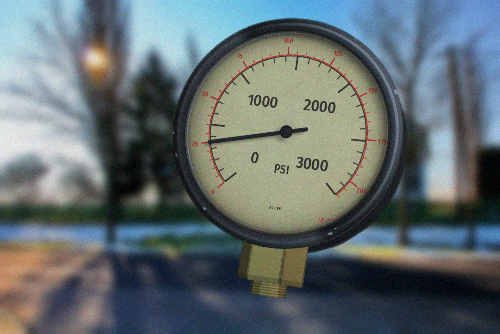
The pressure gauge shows 350 psi
